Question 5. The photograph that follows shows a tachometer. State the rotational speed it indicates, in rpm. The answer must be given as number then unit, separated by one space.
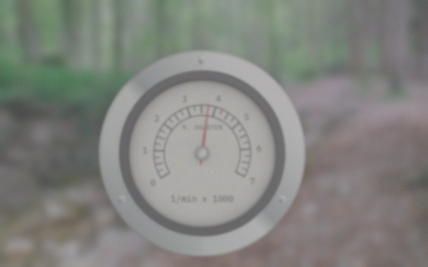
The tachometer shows 3750 rpm
